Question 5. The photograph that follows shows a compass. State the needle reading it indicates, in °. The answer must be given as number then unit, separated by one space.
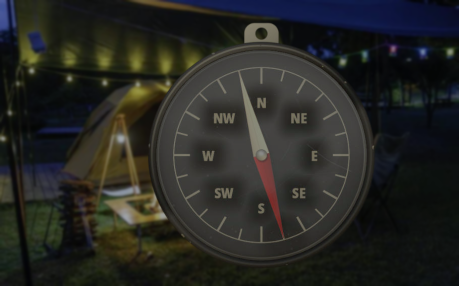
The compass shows 165 °
